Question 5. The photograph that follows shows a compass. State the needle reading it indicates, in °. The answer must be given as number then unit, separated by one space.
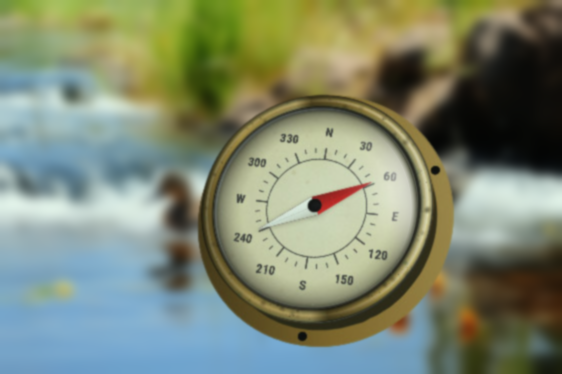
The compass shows 60 °
